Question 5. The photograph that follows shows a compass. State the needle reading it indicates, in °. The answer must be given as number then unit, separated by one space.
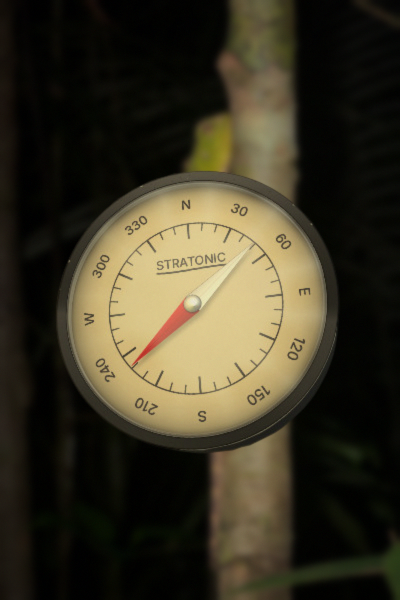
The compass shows 230 °
